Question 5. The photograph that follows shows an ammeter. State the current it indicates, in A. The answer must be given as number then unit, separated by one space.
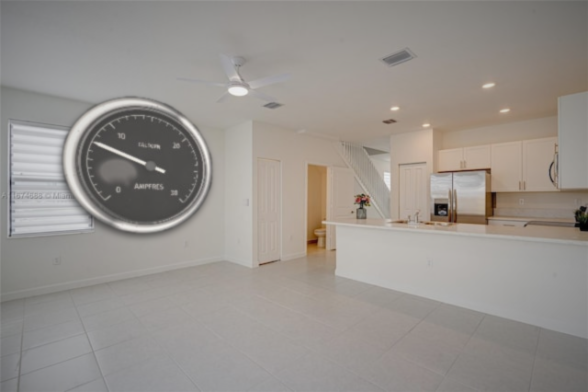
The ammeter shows 7 A
